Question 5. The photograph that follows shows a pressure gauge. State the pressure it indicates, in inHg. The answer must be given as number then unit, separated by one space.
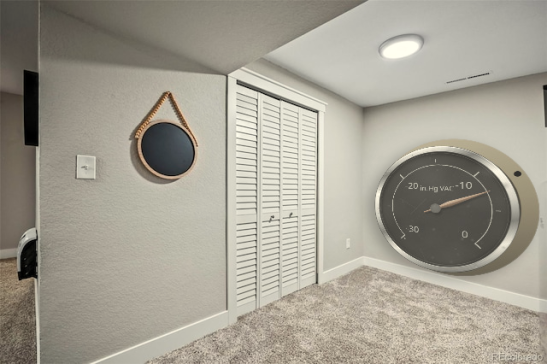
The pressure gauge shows -7.5 inHg
